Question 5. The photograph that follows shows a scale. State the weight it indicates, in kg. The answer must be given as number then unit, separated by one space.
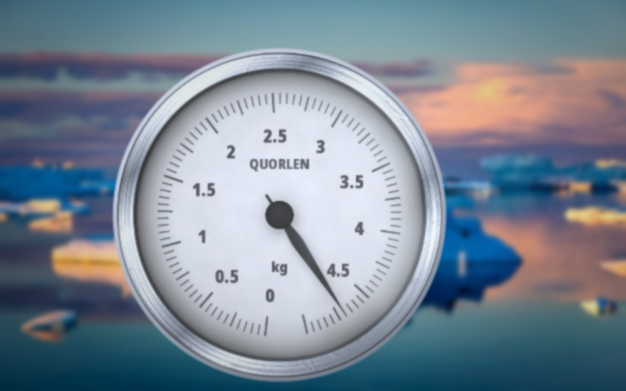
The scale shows 4.7 kg
